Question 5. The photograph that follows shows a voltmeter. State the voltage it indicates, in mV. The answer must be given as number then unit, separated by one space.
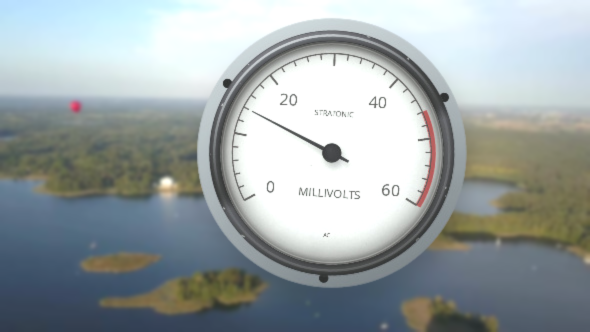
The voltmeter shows 14 mV
